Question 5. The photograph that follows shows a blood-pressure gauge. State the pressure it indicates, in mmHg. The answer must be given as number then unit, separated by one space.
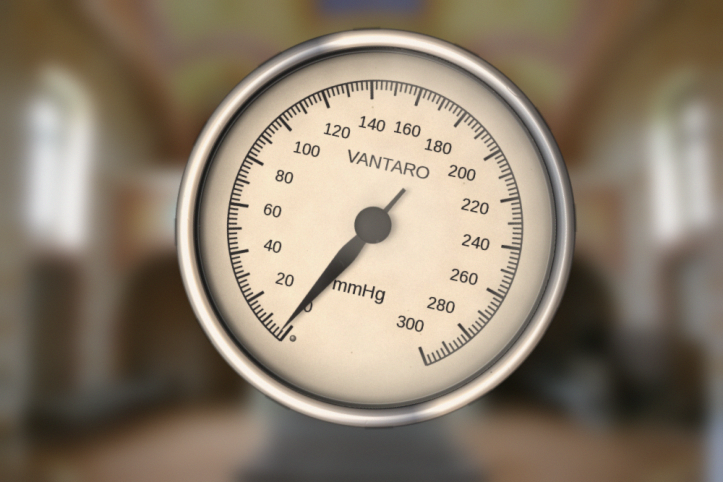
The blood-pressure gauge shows 2 mmHg
